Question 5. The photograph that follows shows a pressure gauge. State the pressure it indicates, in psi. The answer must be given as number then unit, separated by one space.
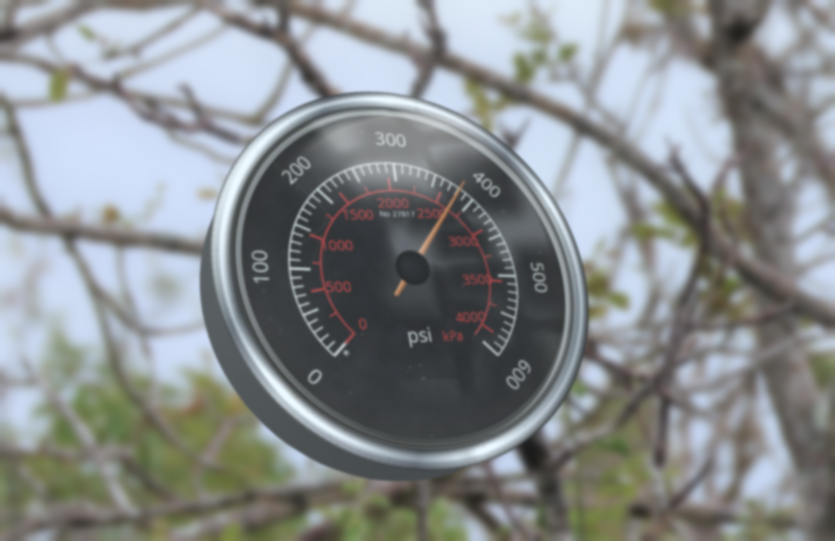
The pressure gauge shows 380 psi
